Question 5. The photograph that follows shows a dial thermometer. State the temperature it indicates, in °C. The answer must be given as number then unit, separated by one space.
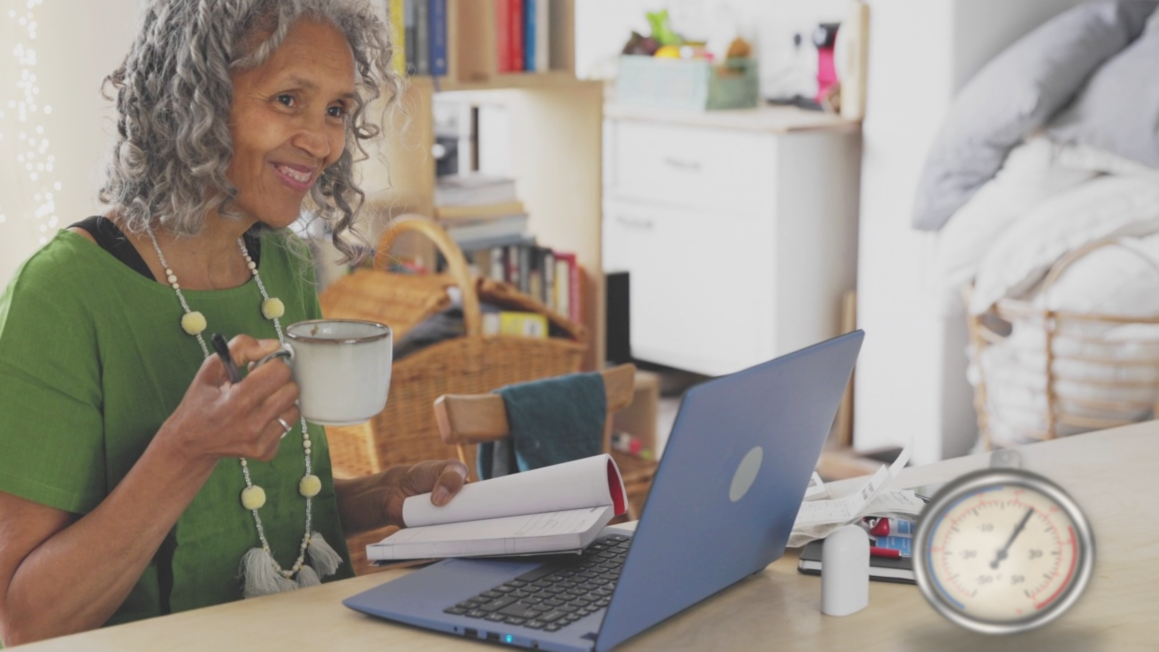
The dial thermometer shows 10 °C
